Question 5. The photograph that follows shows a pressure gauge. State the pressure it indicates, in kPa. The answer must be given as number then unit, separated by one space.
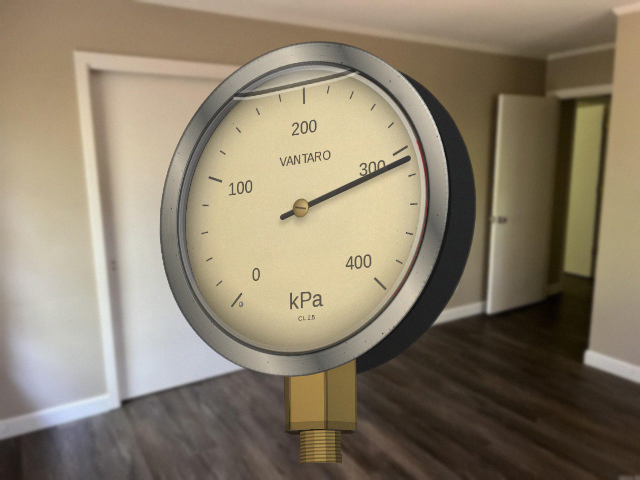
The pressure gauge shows 310 kPa
